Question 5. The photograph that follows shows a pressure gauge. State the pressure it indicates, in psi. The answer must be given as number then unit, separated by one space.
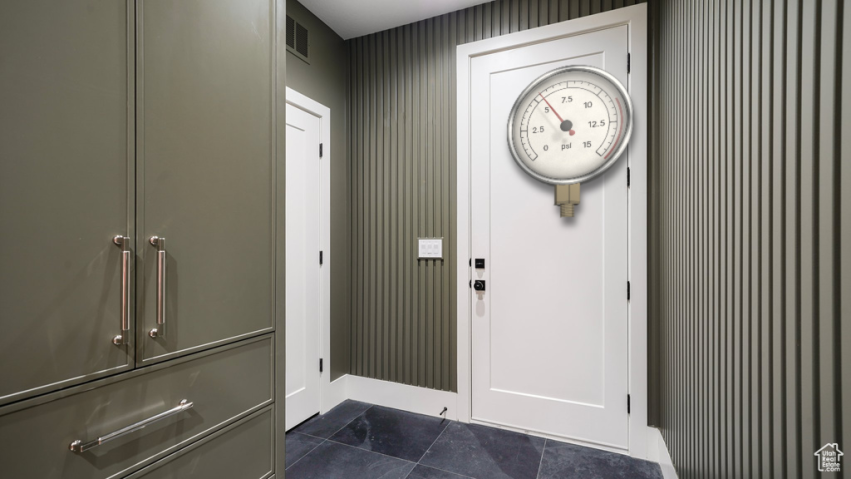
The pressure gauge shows 5.5 psi
